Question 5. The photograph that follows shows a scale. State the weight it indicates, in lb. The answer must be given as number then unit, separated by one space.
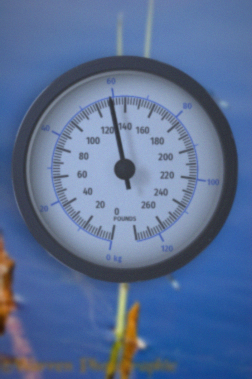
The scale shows 130 lb
